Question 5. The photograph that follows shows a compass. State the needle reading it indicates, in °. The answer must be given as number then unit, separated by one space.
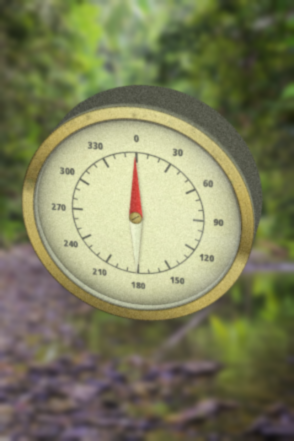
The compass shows 0 °
